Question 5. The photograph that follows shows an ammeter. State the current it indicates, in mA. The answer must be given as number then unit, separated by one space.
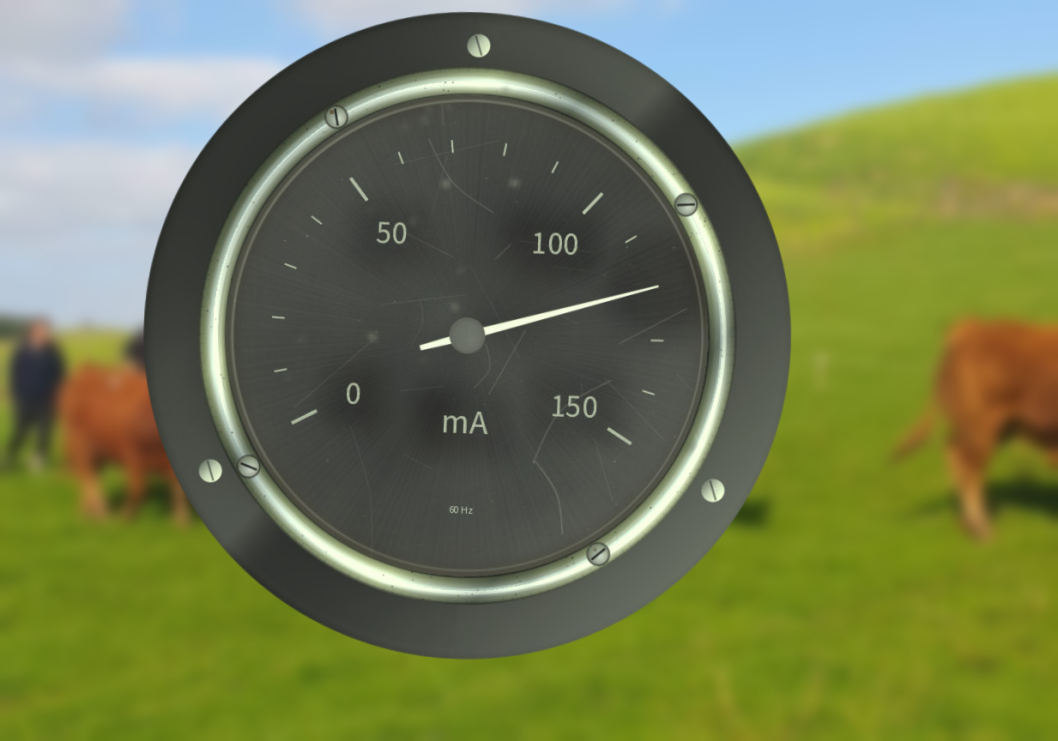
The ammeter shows 120 mA
